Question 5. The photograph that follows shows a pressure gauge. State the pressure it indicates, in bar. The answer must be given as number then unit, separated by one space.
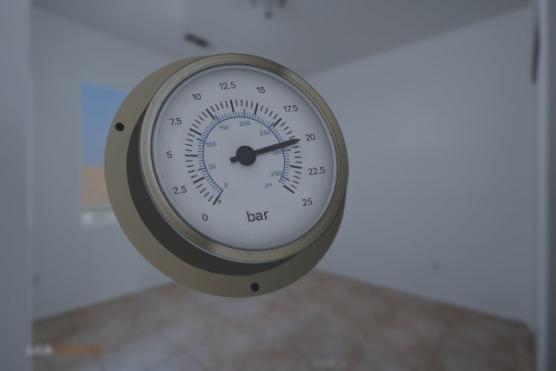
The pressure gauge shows 20 bar
